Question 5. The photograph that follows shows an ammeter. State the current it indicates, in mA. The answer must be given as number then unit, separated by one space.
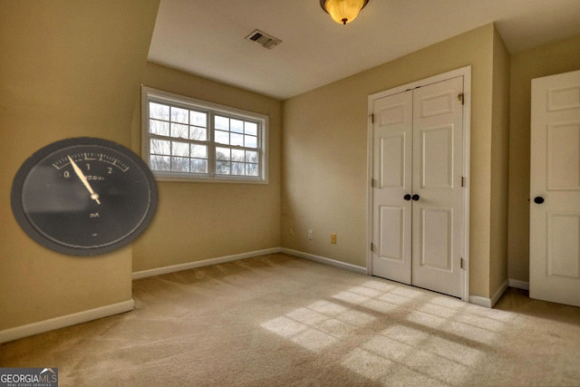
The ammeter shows 0.5 mA
